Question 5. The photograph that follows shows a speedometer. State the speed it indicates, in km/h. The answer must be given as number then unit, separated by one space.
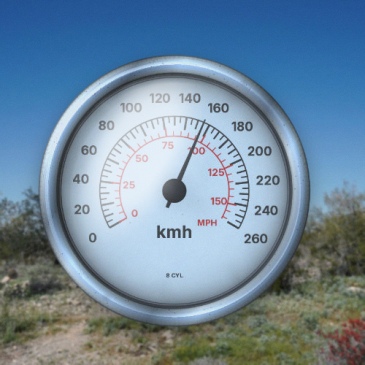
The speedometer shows 155 km/h
